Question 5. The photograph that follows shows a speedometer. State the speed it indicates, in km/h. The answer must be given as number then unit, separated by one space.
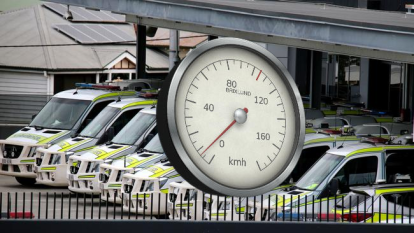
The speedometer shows 7.5 km/h
